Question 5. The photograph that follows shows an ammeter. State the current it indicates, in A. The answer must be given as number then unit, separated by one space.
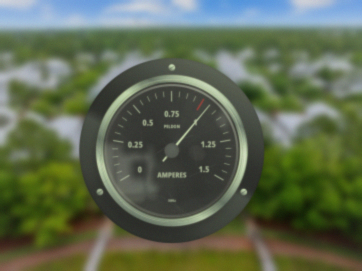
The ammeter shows 1 A
